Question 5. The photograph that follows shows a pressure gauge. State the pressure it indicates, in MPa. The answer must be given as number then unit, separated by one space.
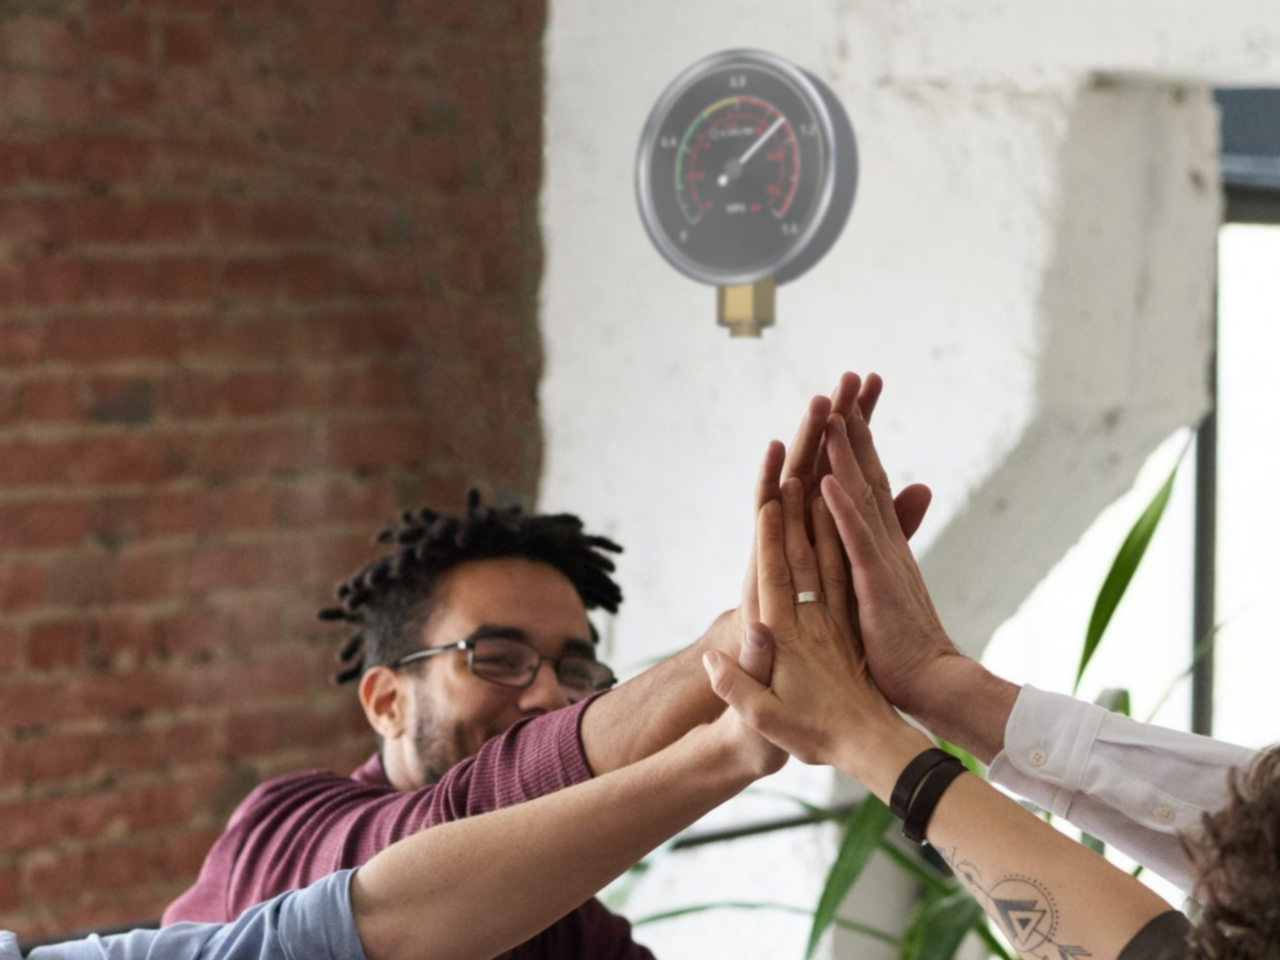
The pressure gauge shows 1.1 MPa
